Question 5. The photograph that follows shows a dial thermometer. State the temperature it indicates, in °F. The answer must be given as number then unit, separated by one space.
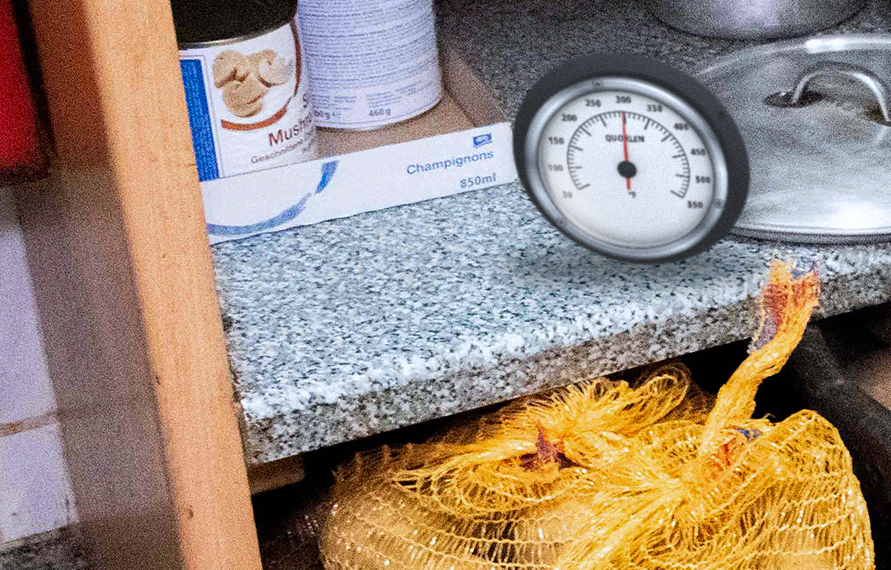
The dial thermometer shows 300 °F
